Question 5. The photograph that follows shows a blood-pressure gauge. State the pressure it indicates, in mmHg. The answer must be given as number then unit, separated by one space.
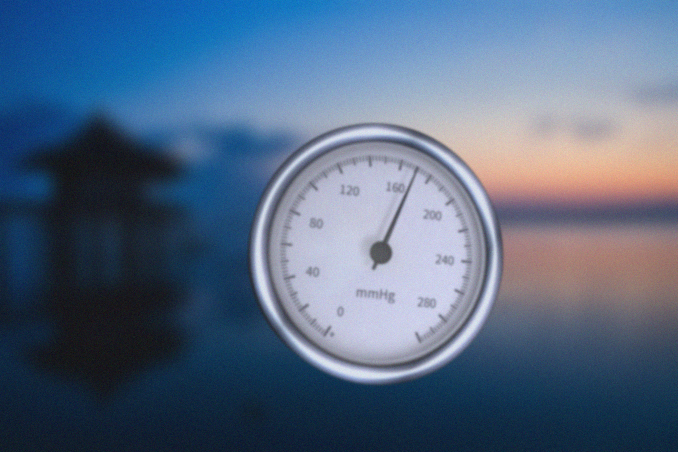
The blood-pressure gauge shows 170 mmHg
